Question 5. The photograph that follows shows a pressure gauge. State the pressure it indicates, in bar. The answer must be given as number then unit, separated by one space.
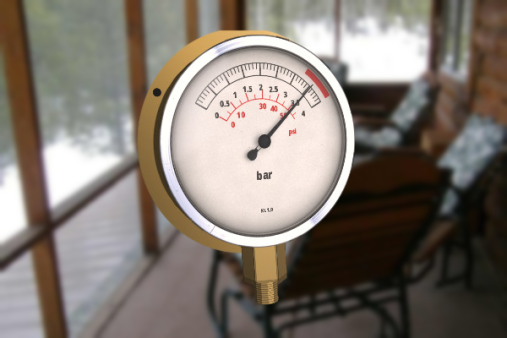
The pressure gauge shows 3.5 bar
